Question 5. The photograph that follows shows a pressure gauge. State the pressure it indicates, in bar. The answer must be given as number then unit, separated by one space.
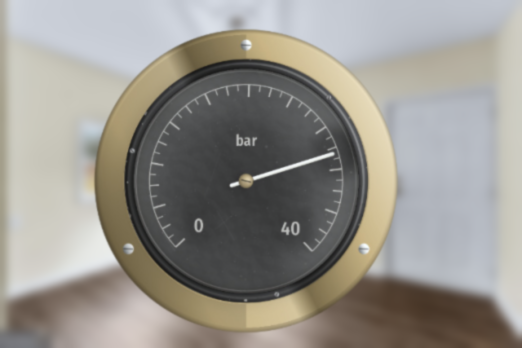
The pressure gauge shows 30.5 bar
